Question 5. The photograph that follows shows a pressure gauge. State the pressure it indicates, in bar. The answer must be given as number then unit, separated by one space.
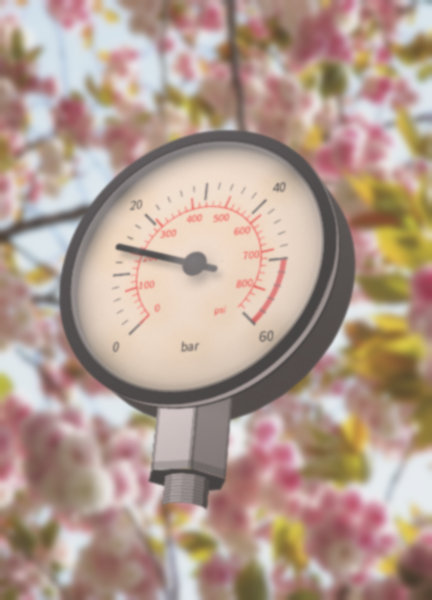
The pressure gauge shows 14 bar
